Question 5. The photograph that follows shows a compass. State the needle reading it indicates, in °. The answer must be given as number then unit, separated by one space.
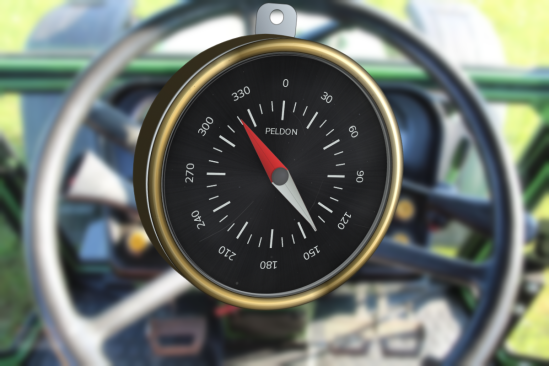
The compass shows 320 °
